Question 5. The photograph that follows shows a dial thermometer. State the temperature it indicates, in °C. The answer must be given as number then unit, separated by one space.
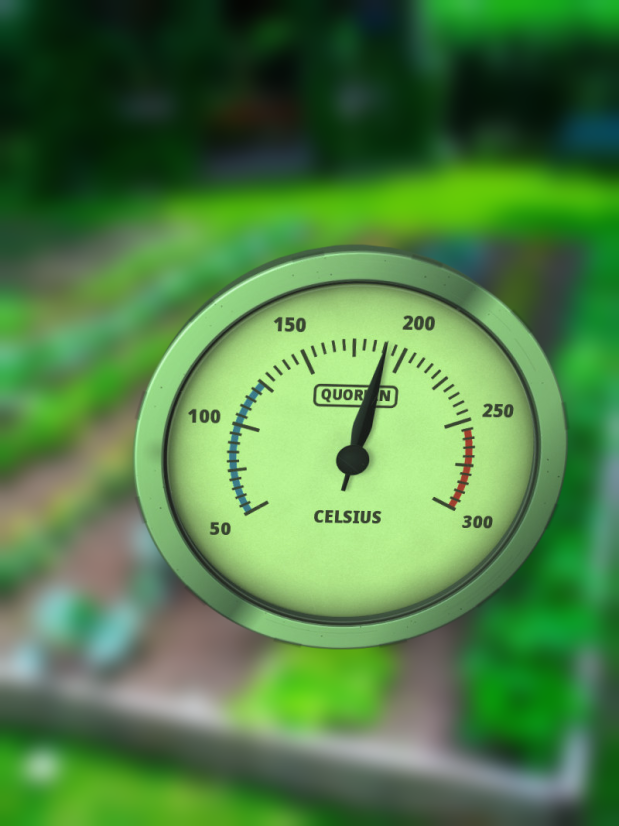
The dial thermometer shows 190 °C
